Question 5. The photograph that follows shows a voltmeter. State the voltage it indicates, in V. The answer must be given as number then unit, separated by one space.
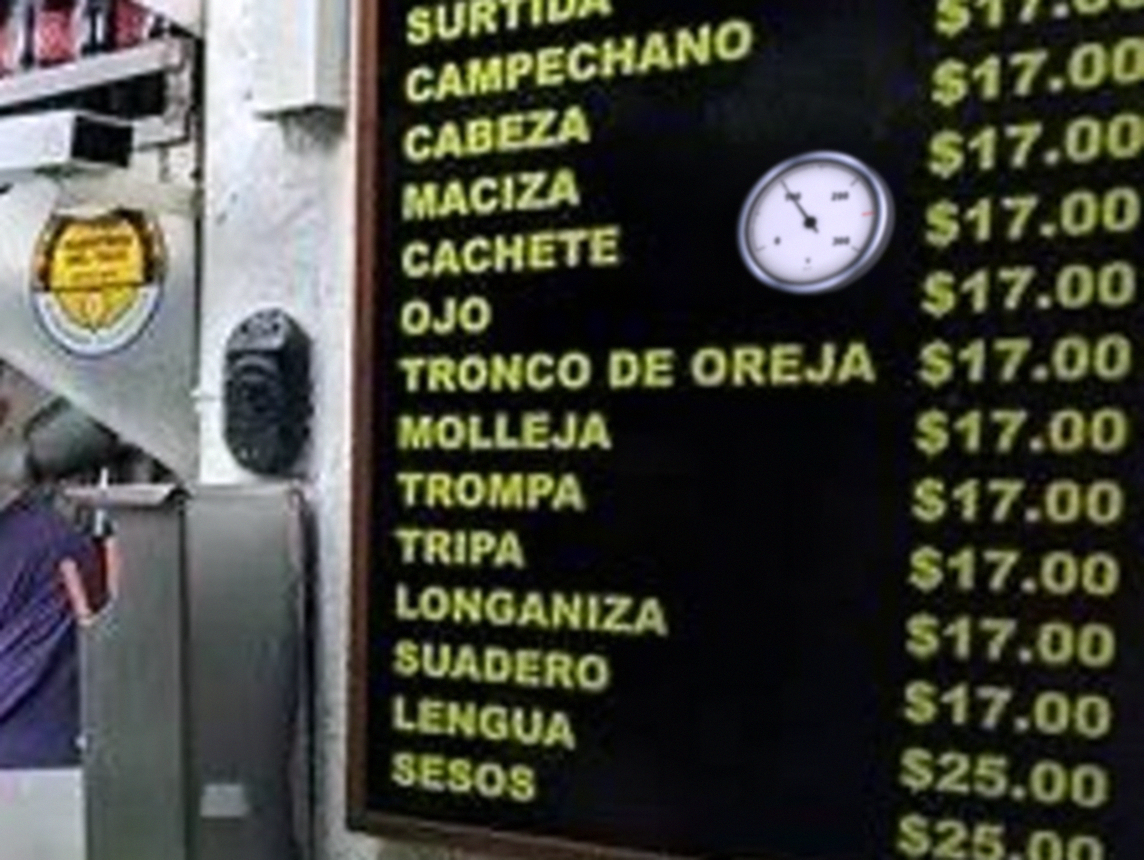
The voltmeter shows 100 V
